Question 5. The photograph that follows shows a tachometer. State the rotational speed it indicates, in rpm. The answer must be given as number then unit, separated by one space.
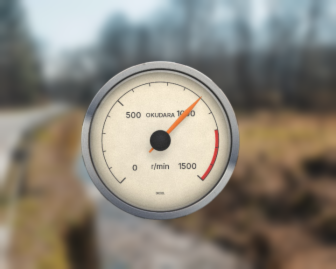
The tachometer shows 1000 rpm
